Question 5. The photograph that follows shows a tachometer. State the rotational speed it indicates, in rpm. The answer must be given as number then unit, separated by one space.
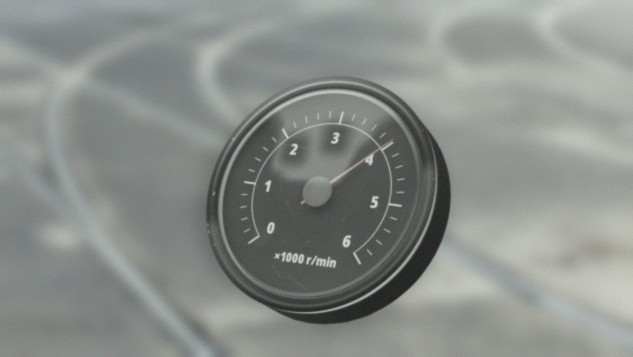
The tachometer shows 4000 rpm
